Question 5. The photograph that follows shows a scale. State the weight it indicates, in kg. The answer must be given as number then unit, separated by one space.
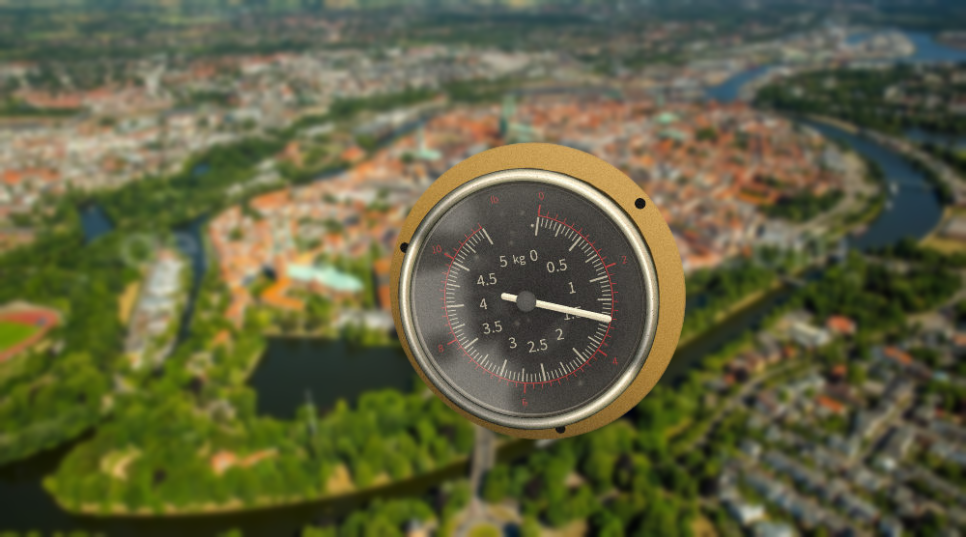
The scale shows 1.45 kg
